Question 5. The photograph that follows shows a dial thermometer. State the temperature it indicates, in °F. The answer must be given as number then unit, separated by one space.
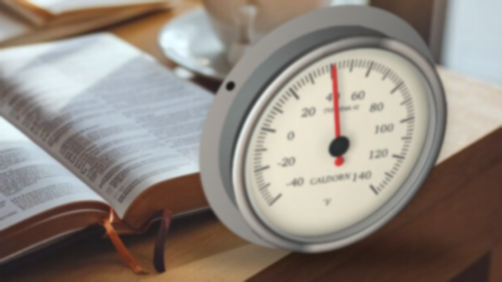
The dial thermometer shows 40 °F
